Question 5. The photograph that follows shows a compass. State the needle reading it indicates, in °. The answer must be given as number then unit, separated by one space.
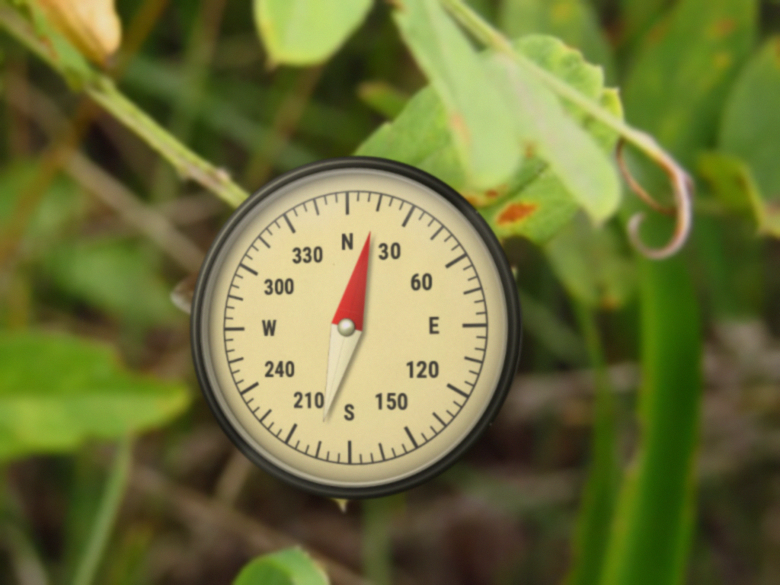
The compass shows 15 °
